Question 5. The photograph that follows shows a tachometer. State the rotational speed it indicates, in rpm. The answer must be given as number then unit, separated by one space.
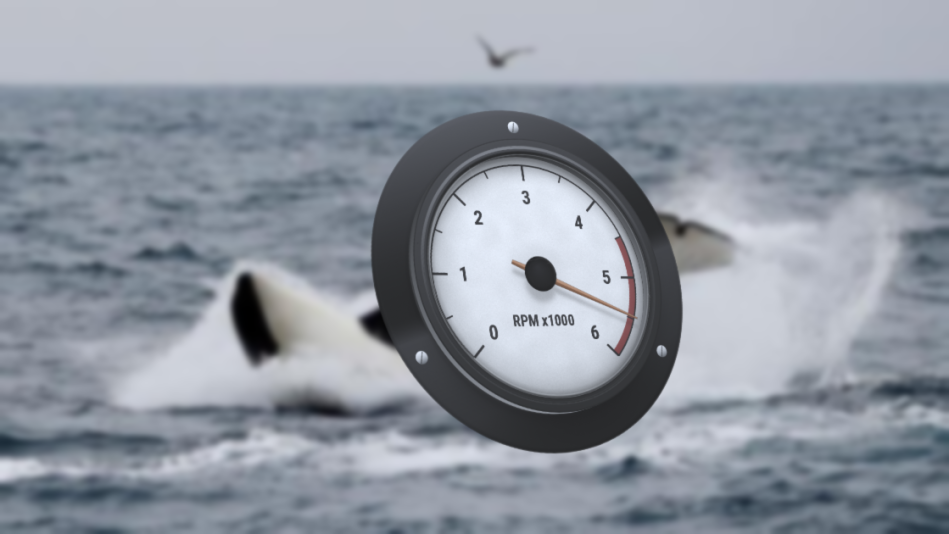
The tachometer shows 5500 rpm
